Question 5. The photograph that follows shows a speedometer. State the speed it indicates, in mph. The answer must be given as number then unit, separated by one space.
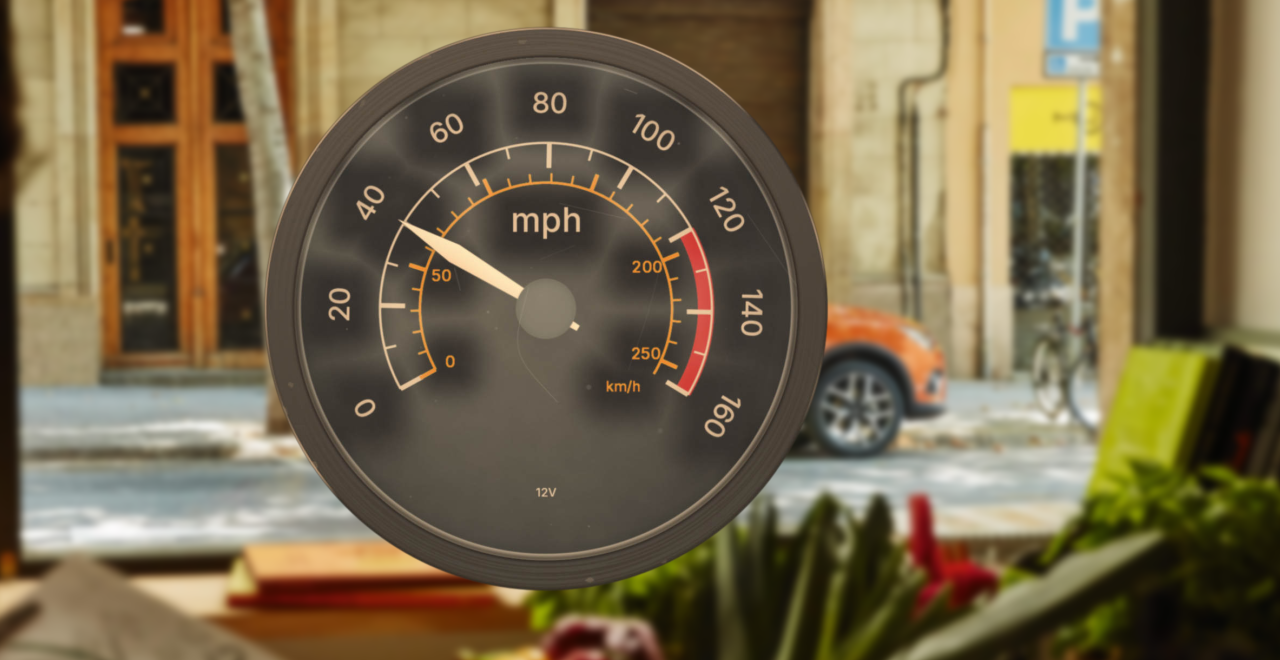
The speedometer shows 40 mph
